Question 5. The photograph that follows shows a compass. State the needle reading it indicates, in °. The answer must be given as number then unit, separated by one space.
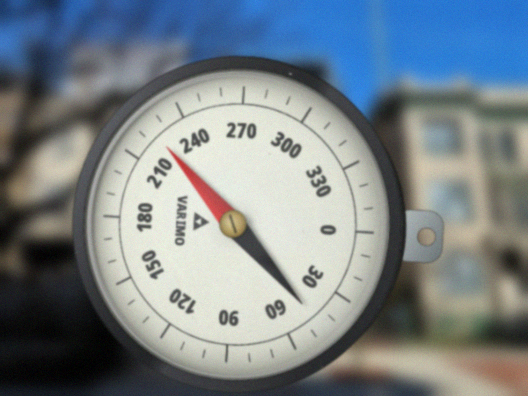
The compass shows 225 °
